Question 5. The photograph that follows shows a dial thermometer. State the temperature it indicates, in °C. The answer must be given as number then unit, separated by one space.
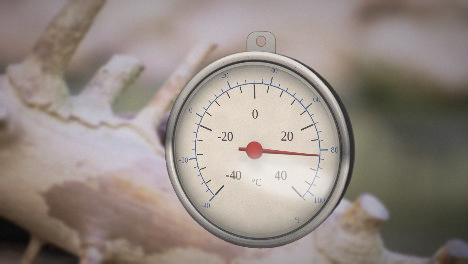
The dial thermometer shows 28 °C
